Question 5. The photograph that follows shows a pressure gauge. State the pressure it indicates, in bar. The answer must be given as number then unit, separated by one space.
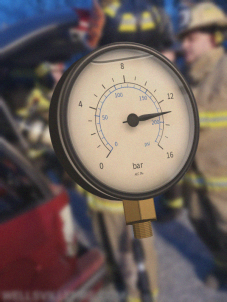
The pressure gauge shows 13 bar
